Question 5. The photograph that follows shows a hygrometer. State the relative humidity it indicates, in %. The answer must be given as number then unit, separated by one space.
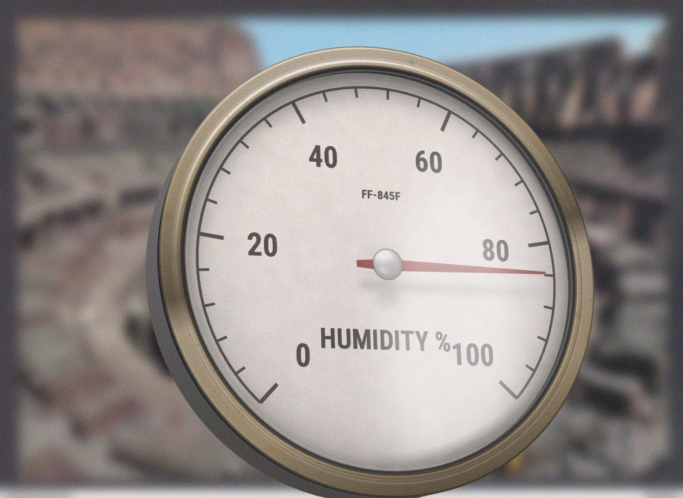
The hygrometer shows 84 %
